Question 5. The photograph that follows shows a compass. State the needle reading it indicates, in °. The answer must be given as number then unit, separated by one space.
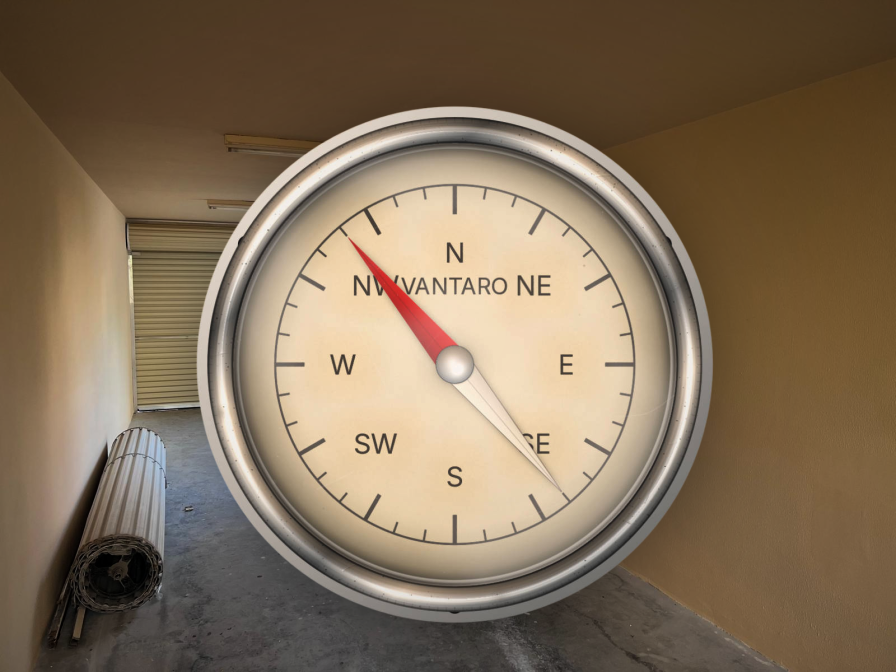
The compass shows 320 °
